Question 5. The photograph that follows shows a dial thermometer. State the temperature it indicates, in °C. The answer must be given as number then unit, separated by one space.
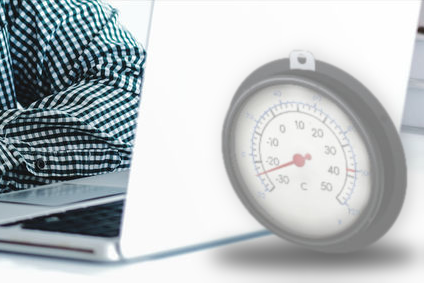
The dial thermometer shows -24 °C
